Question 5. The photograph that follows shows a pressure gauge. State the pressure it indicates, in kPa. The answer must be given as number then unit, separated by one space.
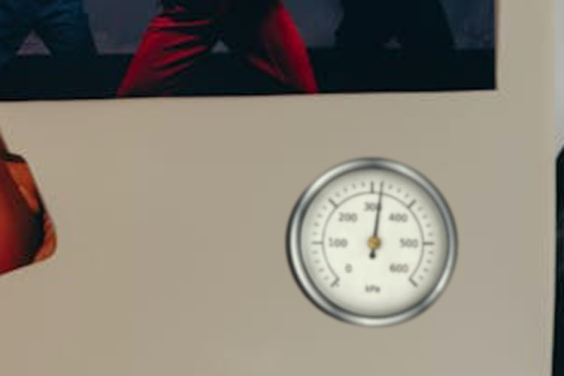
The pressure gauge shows 320 kPa
